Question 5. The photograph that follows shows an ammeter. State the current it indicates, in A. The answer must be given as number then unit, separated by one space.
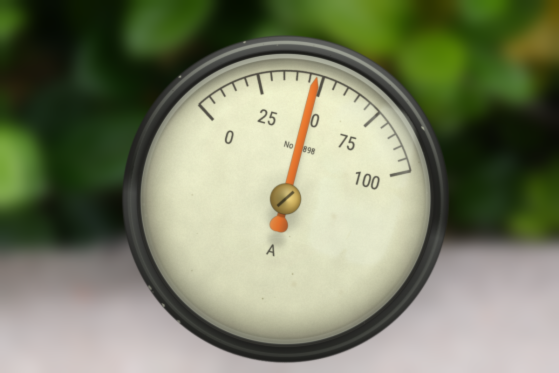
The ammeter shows 47.5 A
